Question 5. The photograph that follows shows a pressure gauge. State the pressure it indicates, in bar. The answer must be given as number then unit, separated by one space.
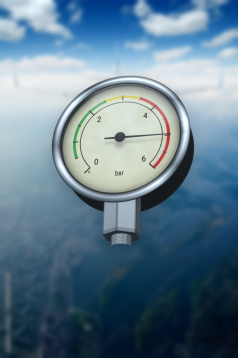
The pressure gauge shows 5 bar
